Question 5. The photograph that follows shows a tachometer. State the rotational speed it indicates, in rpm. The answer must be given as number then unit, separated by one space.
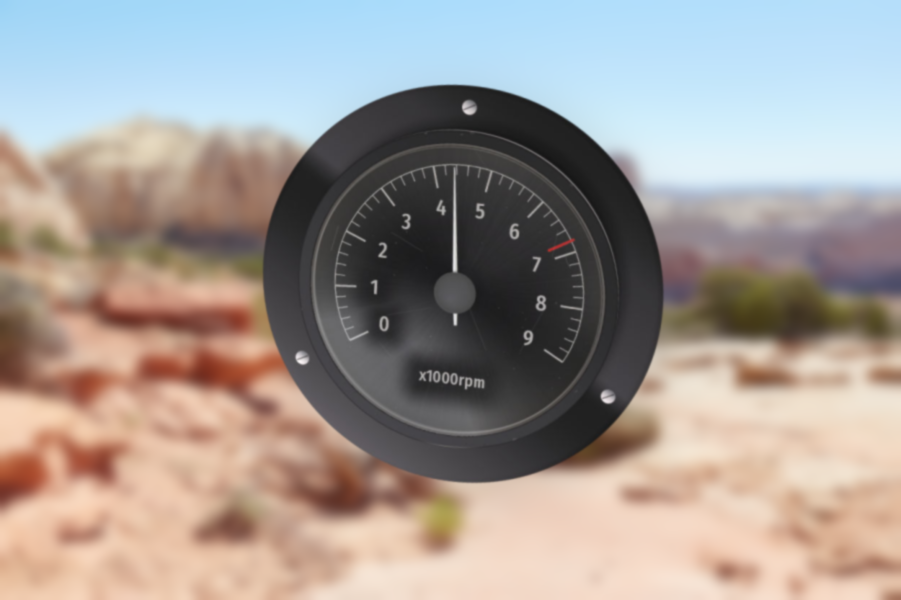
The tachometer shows 4400 rpm
